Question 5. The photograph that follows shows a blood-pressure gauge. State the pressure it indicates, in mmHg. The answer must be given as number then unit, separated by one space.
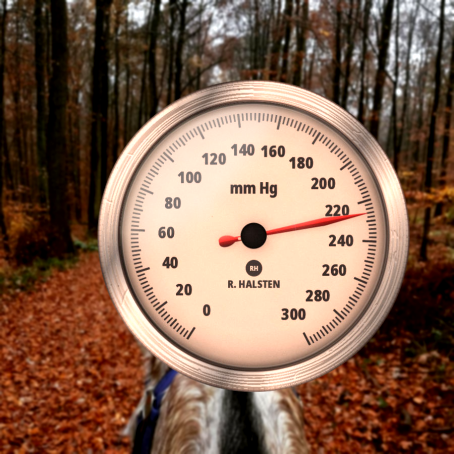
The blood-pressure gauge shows 226 mmHg
